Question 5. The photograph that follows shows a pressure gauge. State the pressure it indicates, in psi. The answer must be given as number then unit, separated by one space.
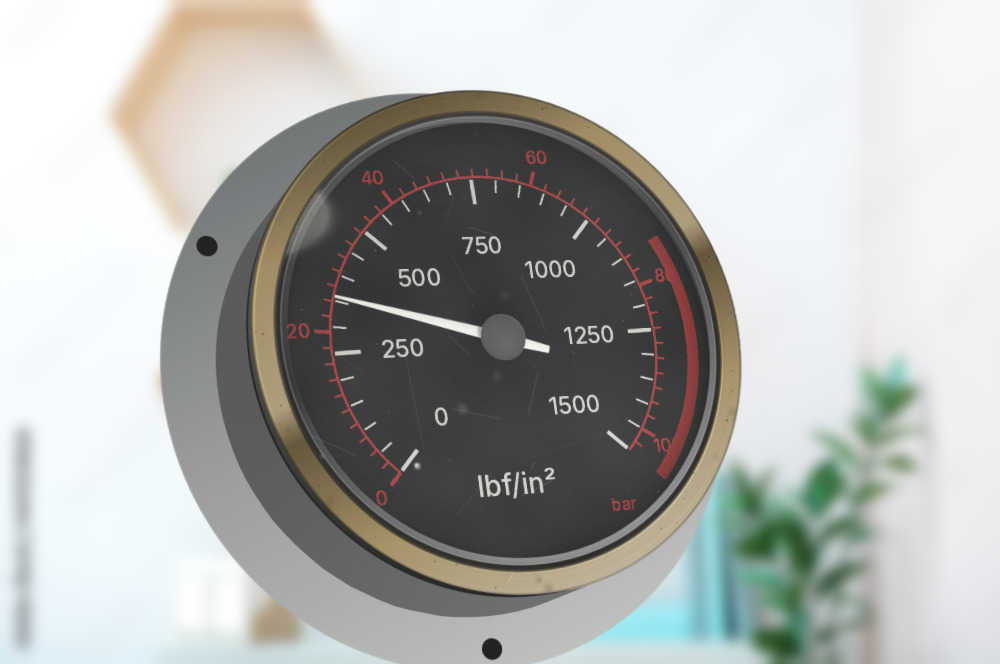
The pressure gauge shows 350 psi
